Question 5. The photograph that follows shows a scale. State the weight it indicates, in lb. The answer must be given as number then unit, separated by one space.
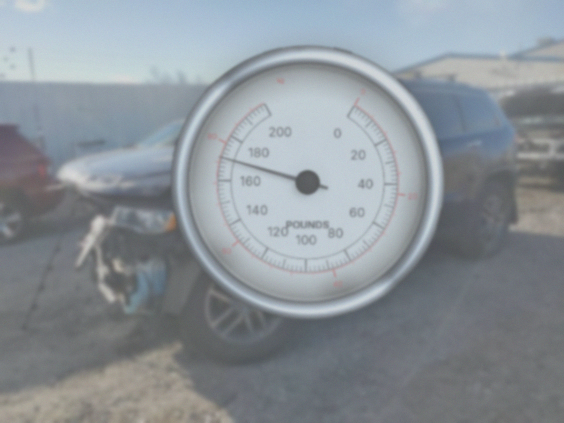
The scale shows 170 lb
